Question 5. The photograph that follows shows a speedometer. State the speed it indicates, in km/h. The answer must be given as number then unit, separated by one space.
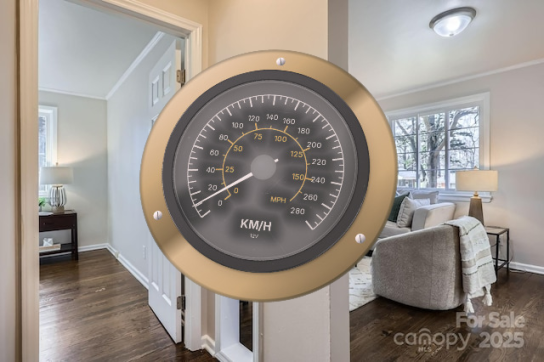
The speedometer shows 10 km/h
